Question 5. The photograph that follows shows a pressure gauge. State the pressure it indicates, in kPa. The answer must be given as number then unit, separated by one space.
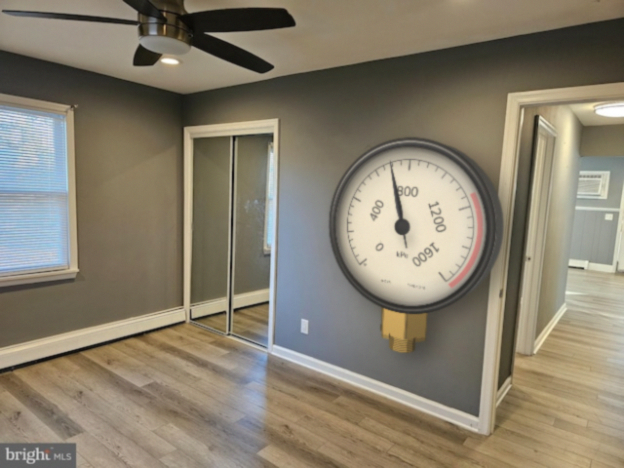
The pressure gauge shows 700 kPa
